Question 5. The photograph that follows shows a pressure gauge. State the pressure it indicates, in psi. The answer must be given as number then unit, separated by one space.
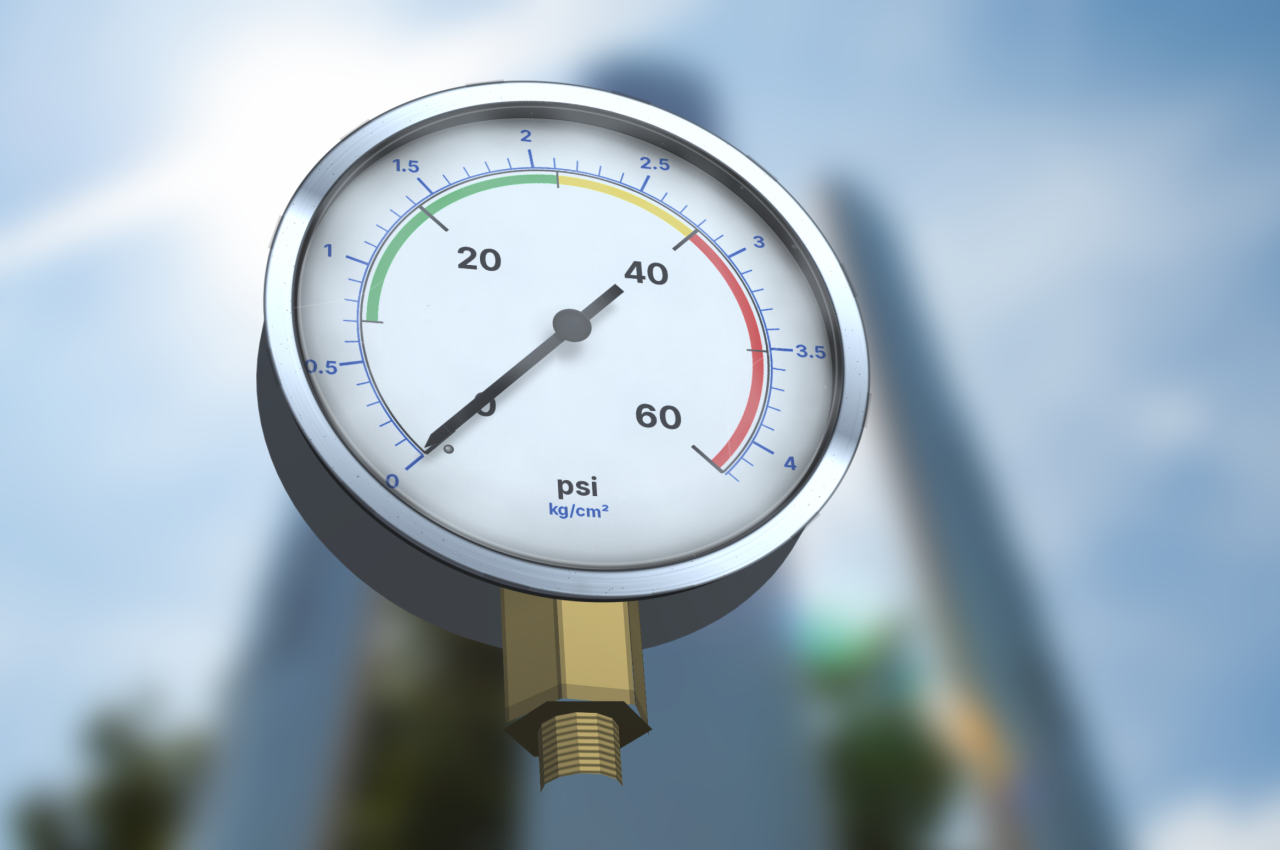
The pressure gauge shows 0 psi
